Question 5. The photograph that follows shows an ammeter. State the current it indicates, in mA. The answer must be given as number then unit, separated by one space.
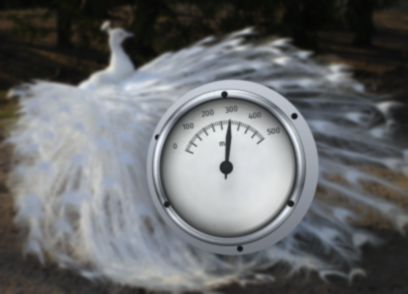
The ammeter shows 300 mA
